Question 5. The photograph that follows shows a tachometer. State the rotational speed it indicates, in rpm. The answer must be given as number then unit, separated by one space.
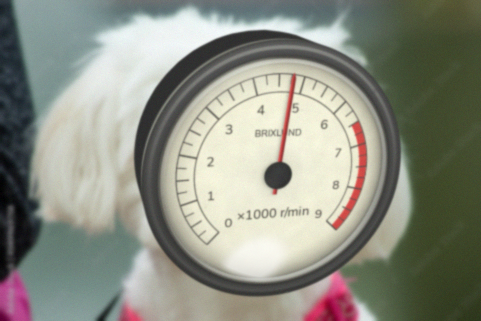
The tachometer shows 4750 rpm
